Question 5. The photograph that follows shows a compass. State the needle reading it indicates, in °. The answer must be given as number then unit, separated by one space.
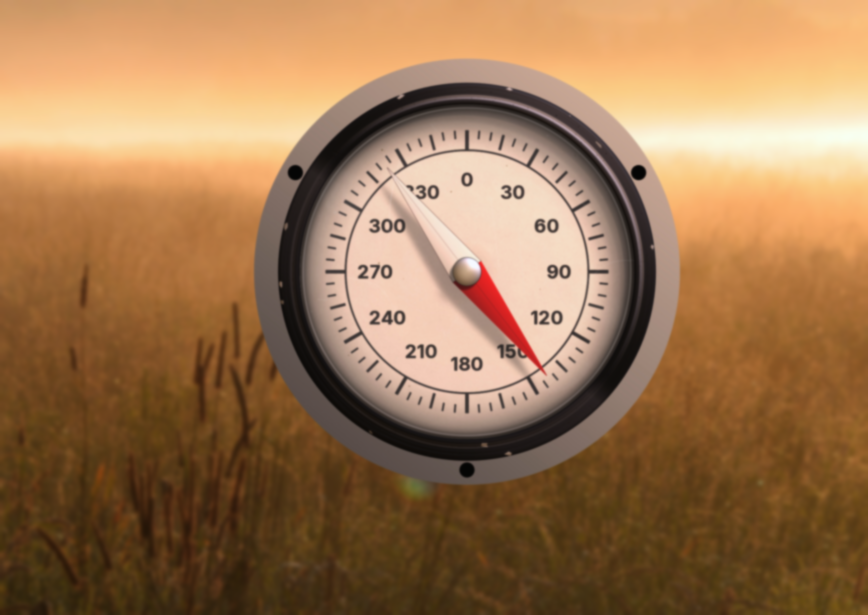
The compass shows 142.5 °
